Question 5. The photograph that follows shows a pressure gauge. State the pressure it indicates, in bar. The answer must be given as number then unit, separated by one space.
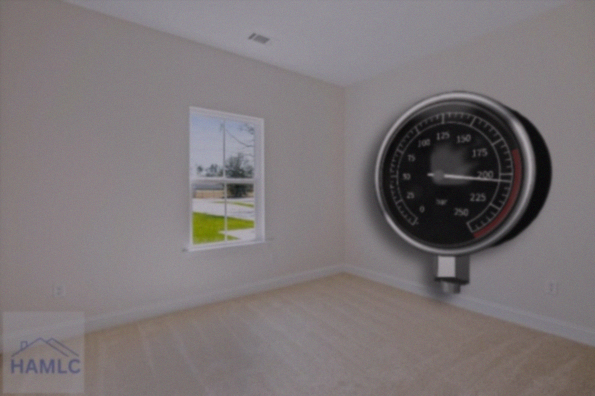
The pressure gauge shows 205 bar
